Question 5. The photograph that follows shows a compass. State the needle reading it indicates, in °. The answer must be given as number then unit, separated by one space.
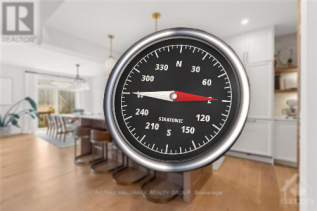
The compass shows 90 °
